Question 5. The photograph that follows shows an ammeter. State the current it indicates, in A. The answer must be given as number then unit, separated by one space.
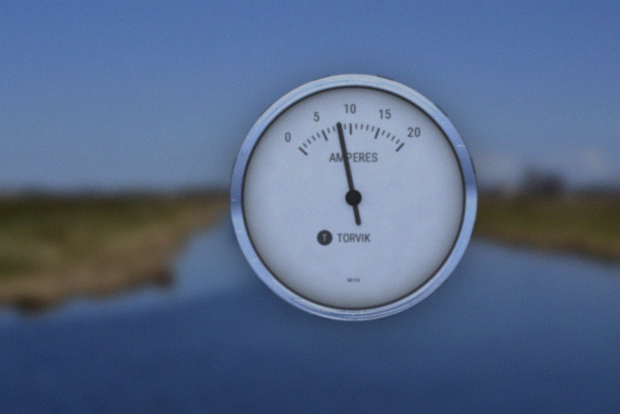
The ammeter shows 8 A
